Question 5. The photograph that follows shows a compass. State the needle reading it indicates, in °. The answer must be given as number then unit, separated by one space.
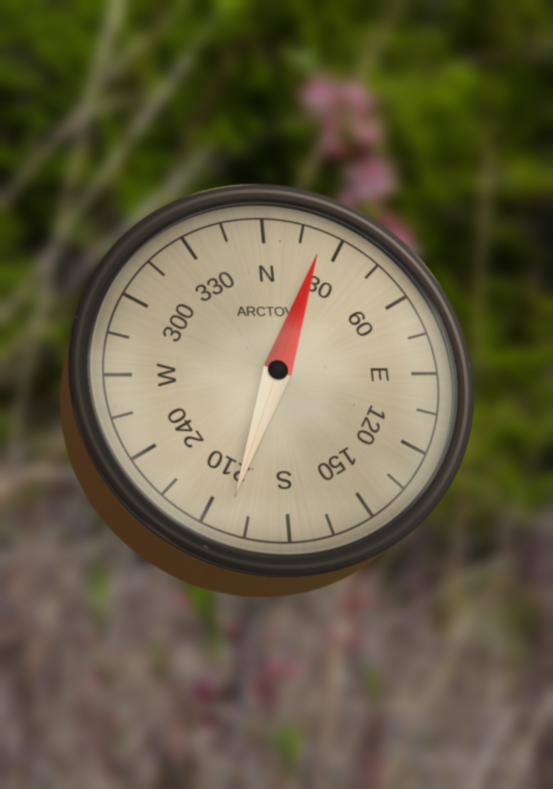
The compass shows 22.5 °
